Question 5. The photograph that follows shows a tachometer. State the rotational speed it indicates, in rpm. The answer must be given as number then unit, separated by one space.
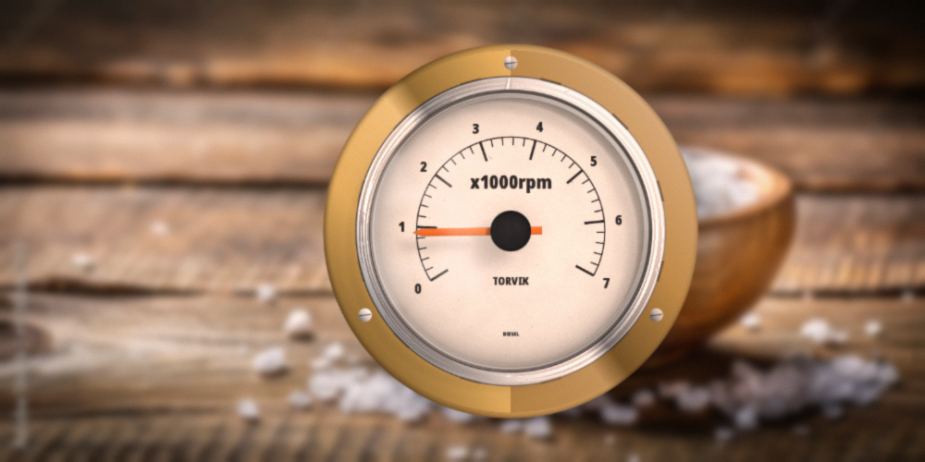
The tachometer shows 900 rpm
